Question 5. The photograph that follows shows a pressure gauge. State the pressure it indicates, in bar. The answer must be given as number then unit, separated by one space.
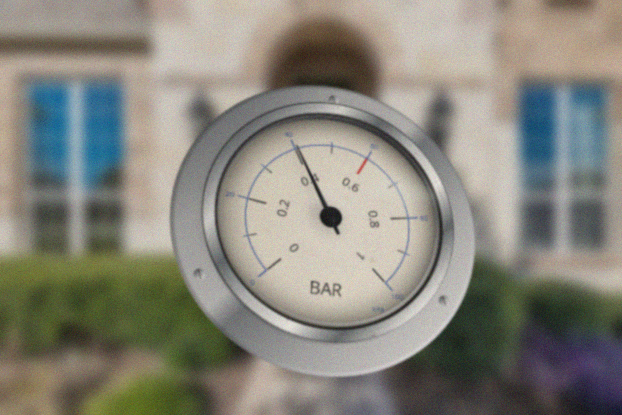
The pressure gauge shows 0.4 bar
